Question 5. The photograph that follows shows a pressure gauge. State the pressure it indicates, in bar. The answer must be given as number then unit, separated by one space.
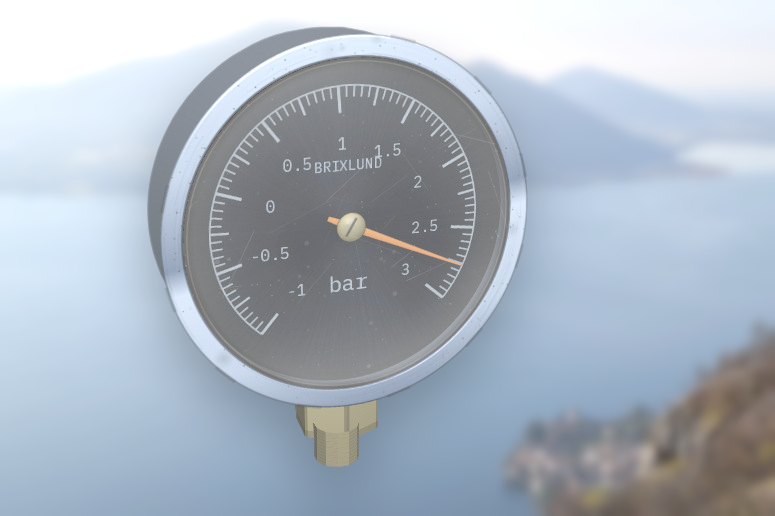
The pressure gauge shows 2.75 bar
